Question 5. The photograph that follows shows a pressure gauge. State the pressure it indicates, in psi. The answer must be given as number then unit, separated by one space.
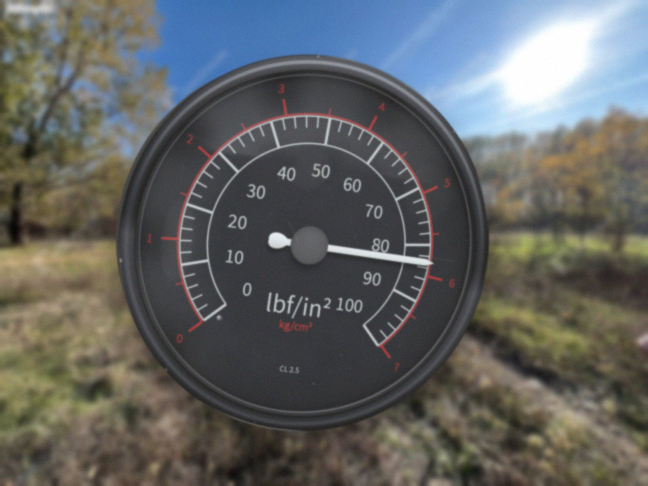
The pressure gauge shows 83 psi
